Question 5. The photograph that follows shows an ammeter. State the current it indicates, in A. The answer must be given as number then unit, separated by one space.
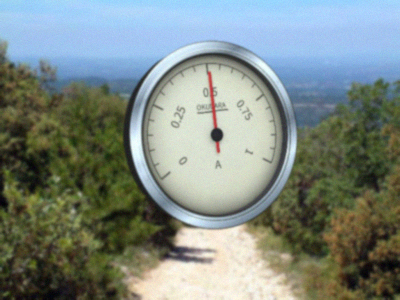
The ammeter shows 0.5 A
